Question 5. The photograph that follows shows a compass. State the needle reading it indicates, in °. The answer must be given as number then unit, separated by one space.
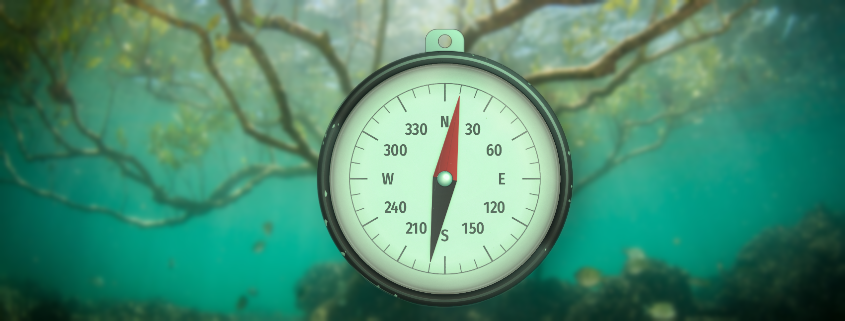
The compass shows 10 °
